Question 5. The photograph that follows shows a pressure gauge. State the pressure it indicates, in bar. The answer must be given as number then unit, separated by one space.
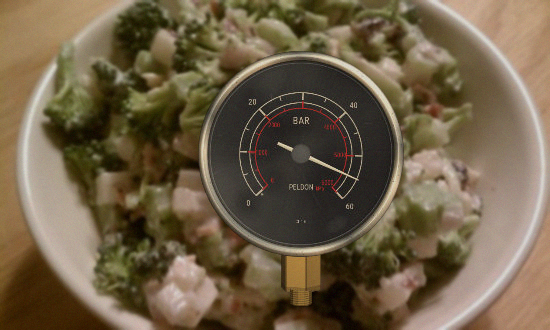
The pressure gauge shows 55 bar
